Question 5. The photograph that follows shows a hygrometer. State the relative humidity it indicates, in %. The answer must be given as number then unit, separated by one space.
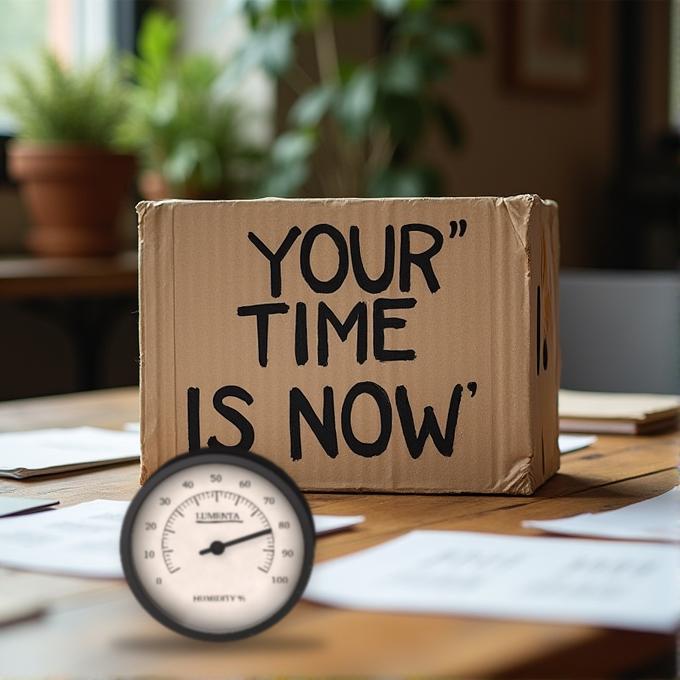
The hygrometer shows 80 %
